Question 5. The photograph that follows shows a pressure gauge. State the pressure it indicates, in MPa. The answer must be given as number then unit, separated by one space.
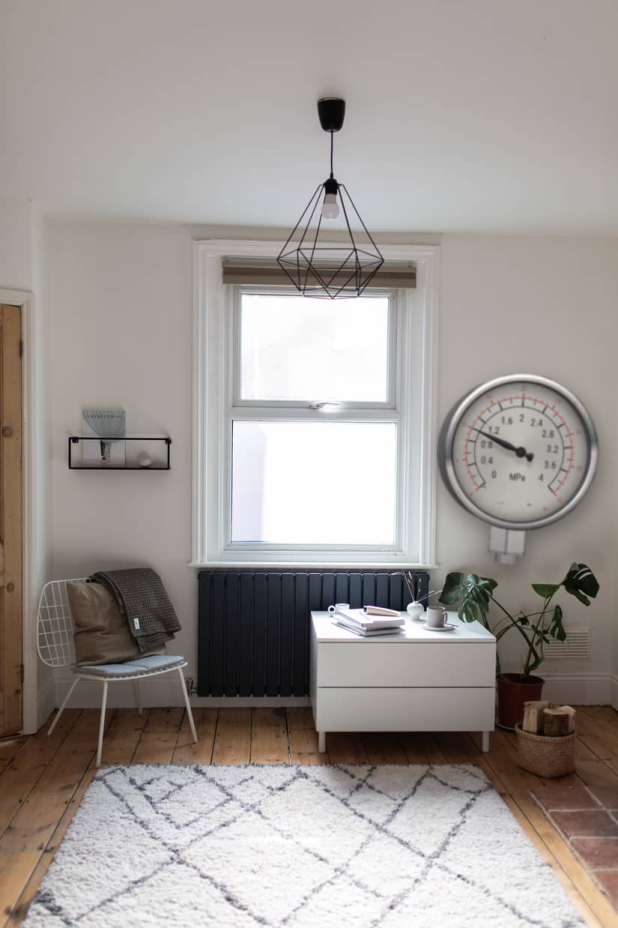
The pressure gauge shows 1 MPa
